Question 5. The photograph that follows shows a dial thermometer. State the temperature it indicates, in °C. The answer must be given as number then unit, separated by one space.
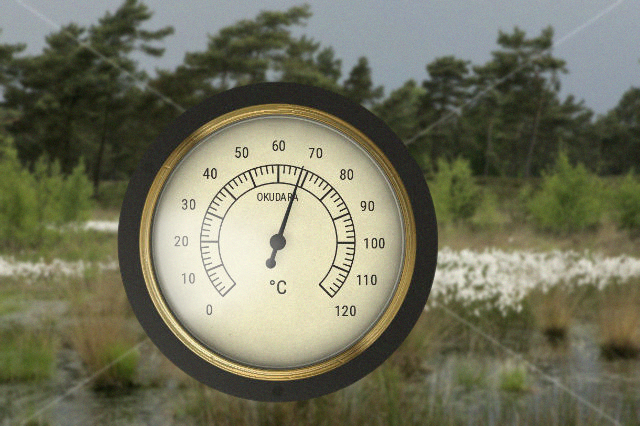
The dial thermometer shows 68 °C
